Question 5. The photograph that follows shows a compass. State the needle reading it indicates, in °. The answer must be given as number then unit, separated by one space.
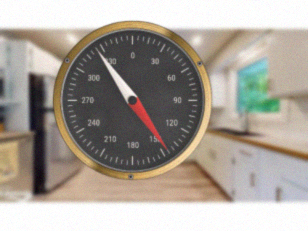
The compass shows 145 °
